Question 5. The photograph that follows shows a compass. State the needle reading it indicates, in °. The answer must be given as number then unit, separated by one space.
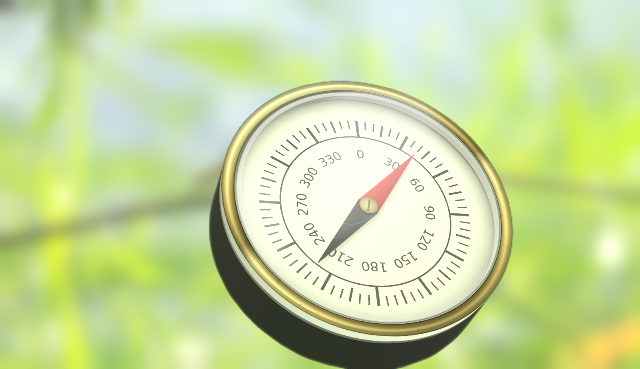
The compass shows 40 °
